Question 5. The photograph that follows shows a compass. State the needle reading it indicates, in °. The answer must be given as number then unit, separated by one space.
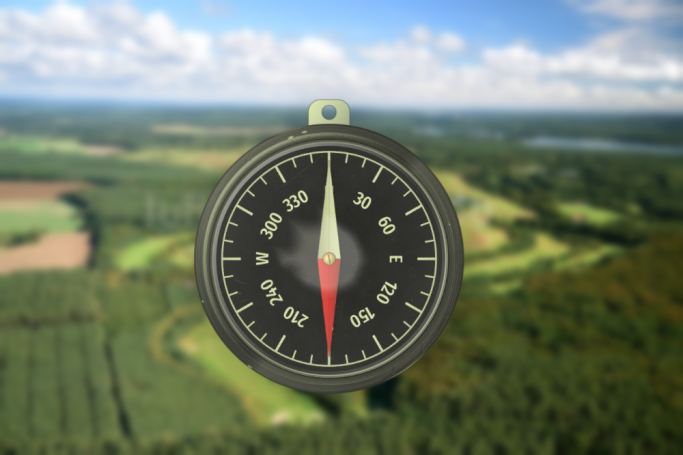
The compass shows 180 °
